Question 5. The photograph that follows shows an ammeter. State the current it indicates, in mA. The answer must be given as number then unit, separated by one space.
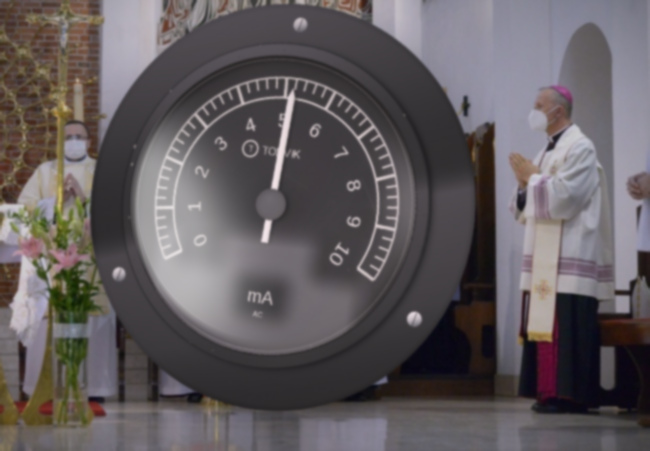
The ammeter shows 5.2 mA
